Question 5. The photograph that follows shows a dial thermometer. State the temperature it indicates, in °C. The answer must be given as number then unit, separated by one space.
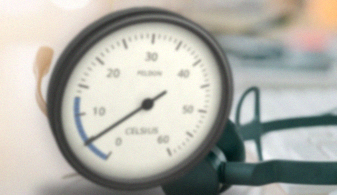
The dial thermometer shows 5 °C
